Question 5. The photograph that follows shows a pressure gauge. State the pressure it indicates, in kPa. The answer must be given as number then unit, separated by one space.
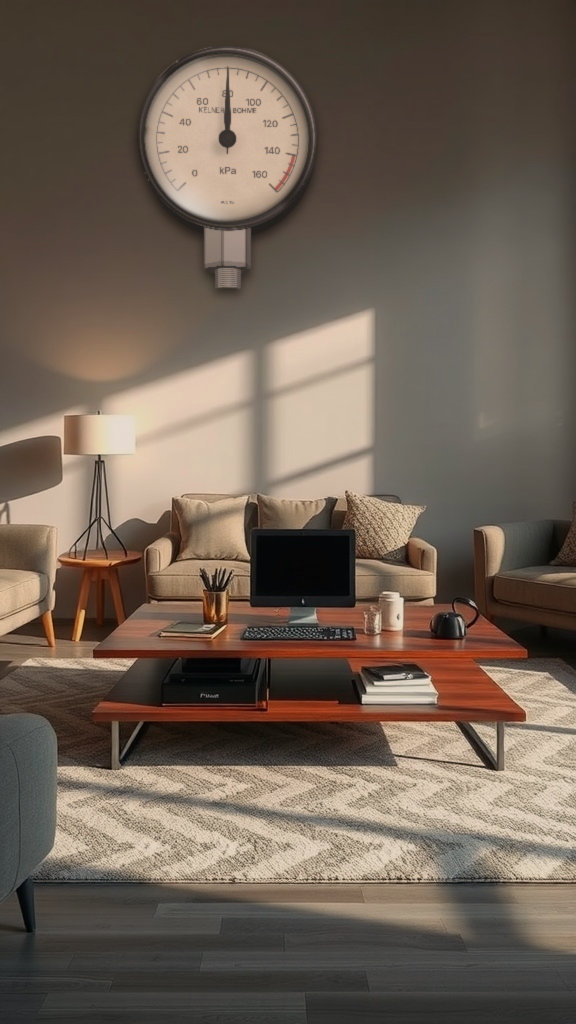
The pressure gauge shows 80 kPa
